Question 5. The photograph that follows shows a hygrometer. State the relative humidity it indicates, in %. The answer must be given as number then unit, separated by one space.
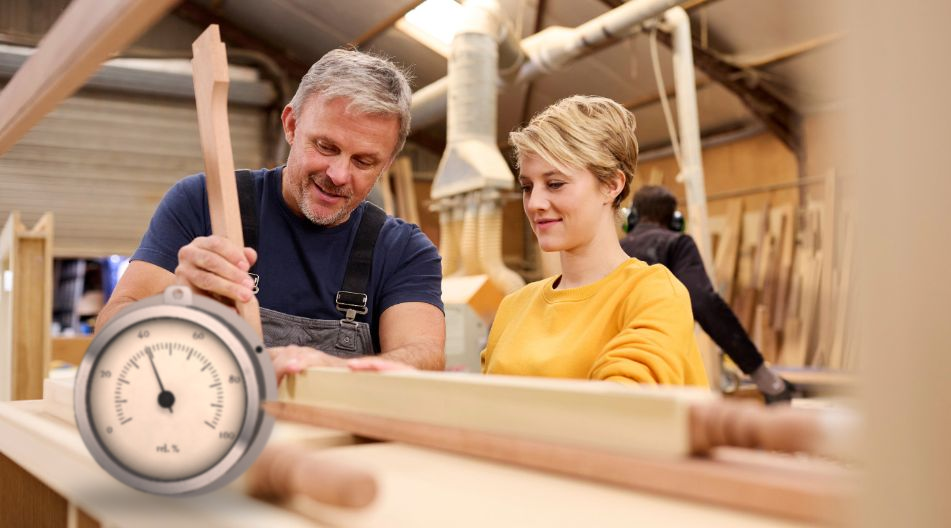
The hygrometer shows 40 %
